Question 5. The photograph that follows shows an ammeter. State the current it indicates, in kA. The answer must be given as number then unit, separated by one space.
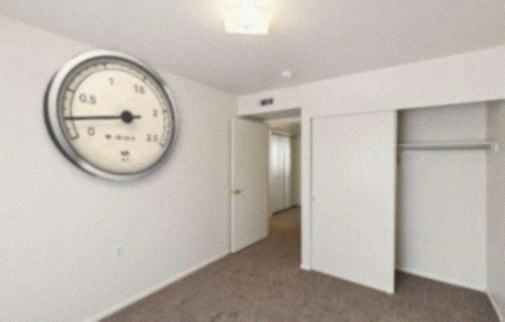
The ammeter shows 0.2 kA
